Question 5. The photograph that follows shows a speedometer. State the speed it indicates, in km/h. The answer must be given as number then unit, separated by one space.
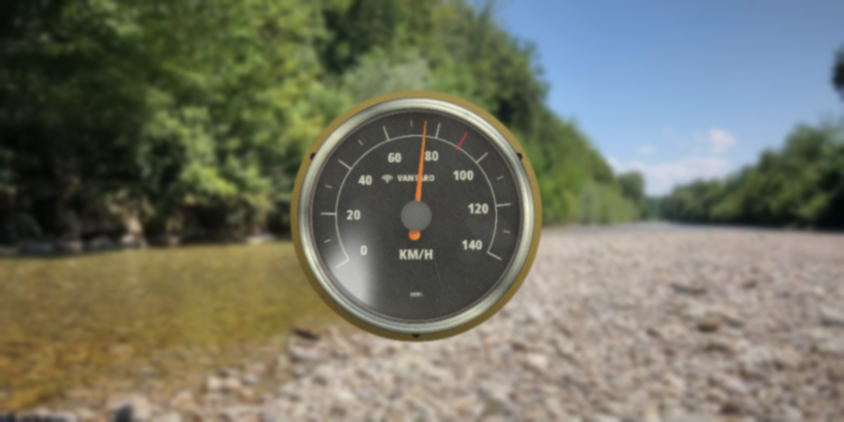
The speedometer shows 75 km/h
